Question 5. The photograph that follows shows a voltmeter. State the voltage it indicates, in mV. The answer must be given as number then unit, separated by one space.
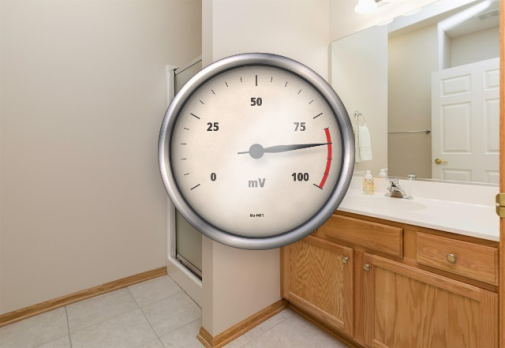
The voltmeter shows 85 mV
